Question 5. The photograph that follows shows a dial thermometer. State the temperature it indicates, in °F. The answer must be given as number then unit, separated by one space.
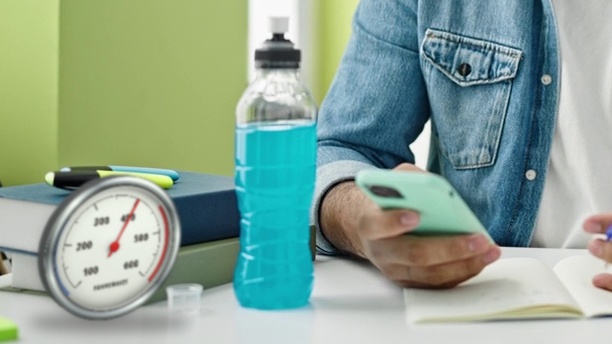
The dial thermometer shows 400 °F
